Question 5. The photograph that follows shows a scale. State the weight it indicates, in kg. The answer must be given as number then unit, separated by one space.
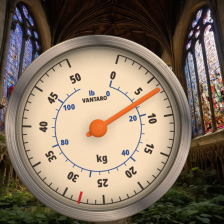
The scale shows 6.5 kg
